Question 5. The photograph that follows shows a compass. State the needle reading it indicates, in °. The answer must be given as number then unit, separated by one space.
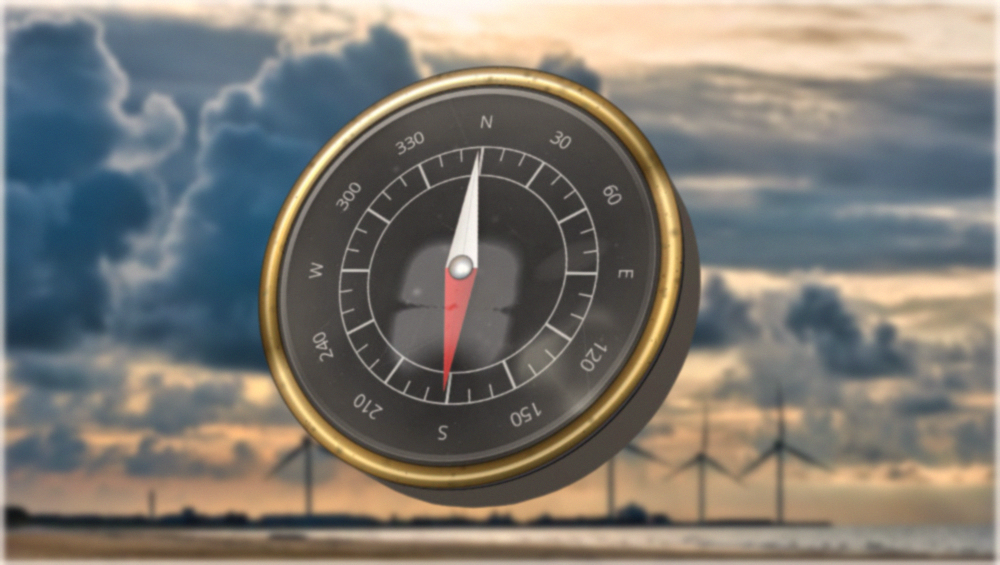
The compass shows 180 °
